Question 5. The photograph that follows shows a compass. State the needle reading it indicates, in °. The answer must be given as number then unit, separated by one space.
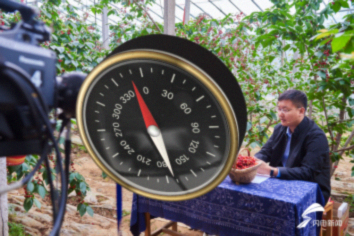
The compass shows 350 °
